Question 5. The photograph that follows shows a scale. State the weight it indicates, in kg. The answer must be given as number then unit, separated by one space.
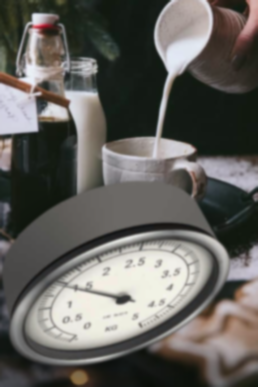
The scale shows 1.5 kg
